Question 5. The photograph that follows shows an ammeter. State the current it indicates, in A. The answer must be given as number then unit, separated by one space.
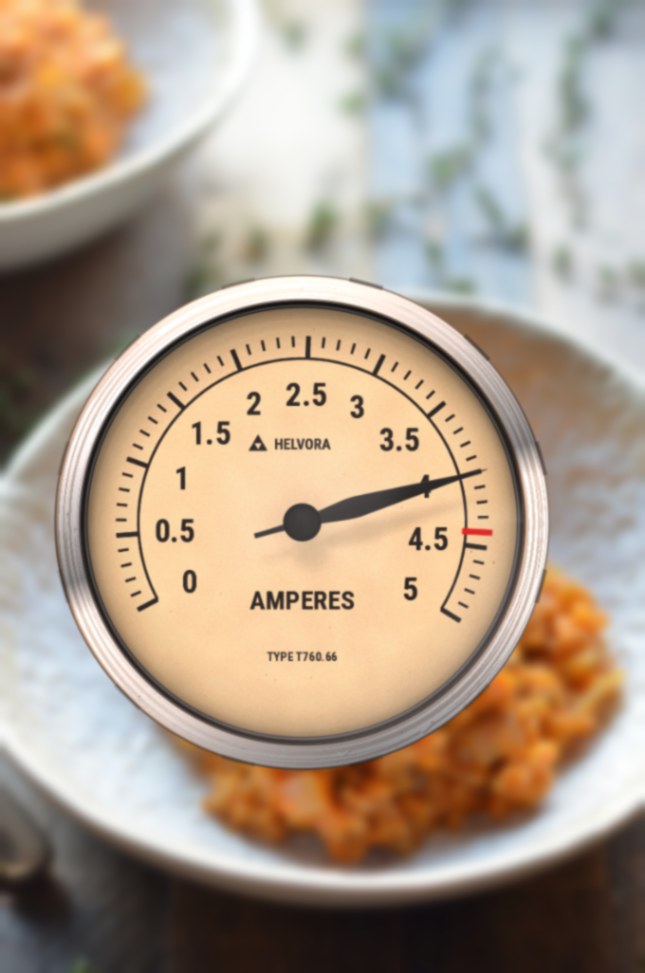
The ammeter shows 4 A
